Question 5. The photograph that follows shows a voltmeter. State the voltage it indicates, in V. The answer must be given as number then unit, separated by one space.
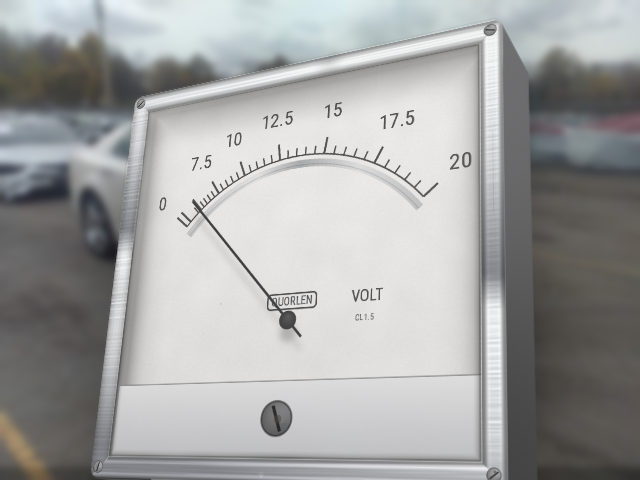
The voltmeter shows 5 V
